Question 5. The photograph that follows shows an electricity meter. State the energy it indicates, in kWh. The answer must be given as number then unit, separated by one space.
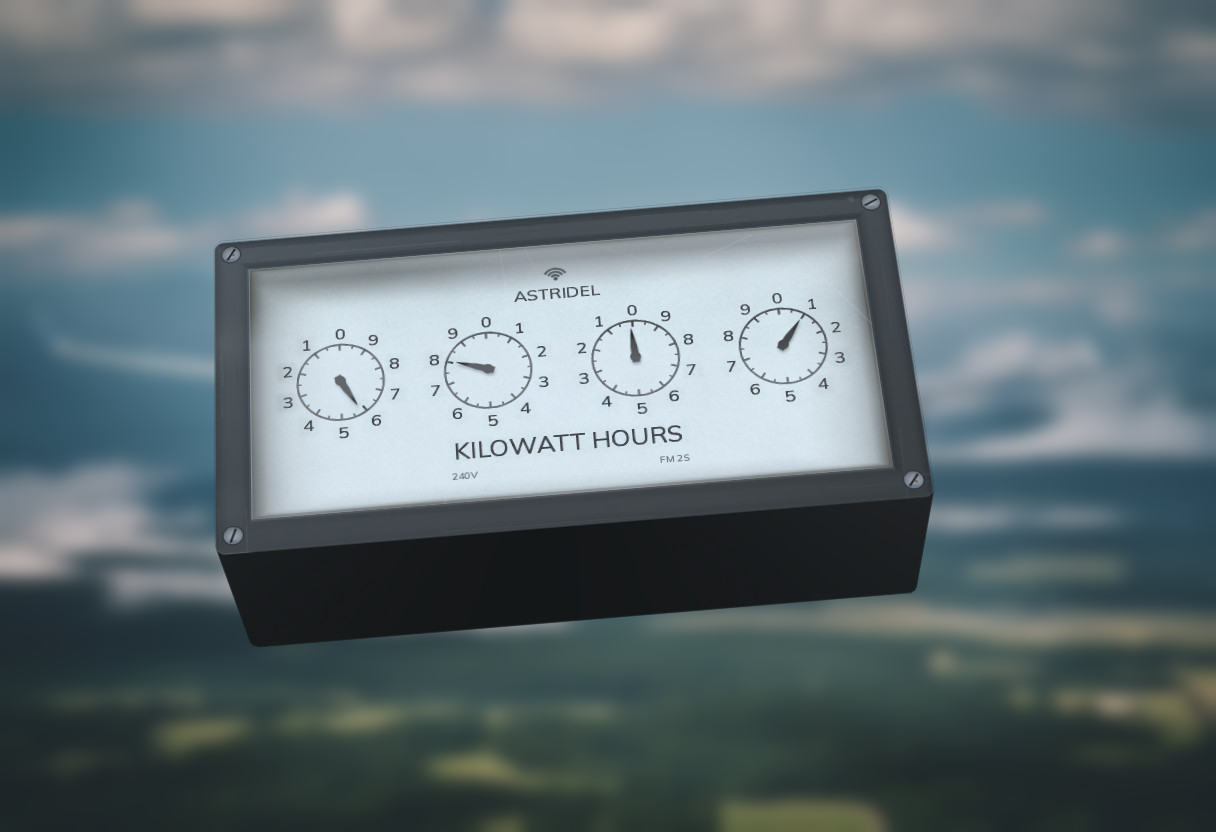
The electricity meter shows 5801 kWh
